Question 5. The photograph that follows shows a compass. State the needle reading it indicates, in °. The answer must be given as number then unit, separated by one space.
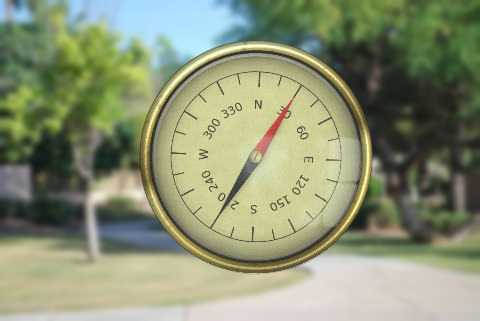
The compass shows 30 °
